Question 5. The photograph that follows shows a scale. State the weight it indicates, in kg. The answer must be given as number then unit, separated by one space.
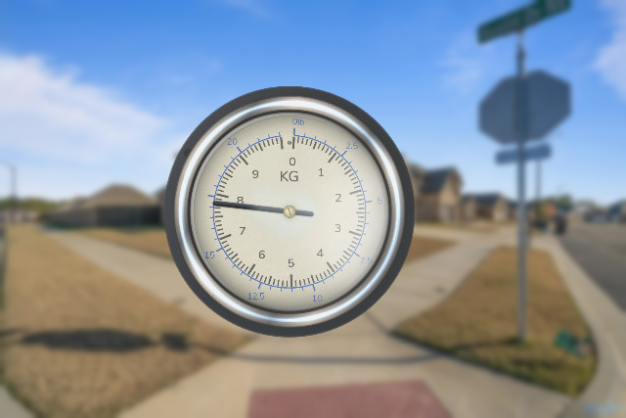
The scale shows 7.8 kg
